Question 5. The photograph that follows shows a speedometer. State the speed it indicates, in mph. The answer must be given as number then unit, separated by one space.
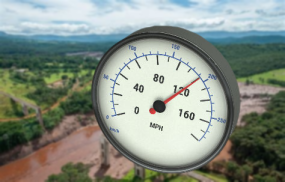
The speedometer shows 120 mph
